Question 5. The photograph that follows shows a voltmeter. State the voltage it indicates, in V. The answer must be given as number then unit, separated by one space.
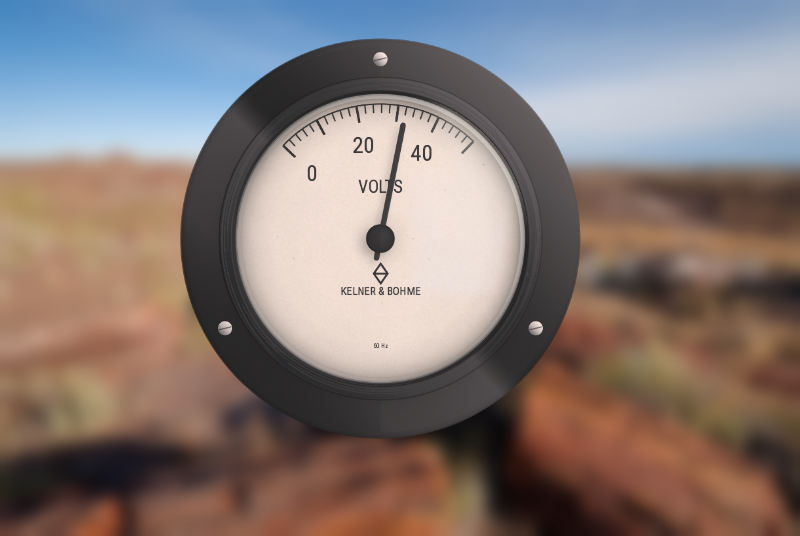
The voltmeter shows 32 V
